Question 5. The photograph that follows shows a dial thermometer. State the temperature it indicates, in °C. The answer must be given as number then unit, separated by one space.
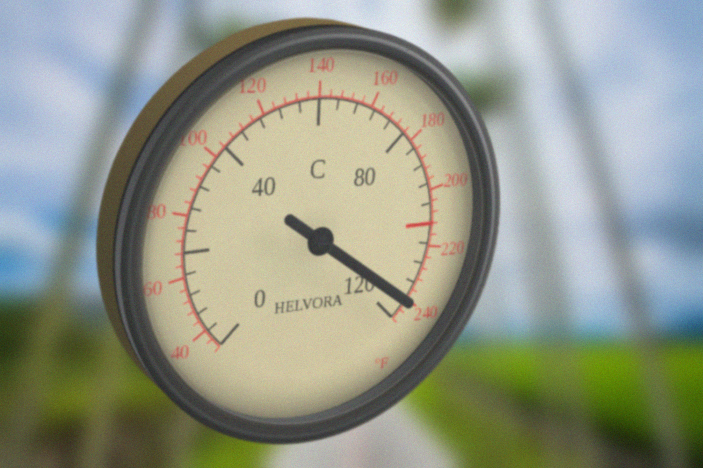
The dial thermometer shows 116 °C
